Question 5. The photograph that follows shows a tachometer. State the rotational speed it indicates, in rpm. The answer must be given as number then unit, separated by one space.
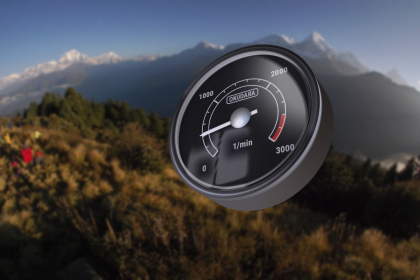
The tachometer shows 400 rpm
